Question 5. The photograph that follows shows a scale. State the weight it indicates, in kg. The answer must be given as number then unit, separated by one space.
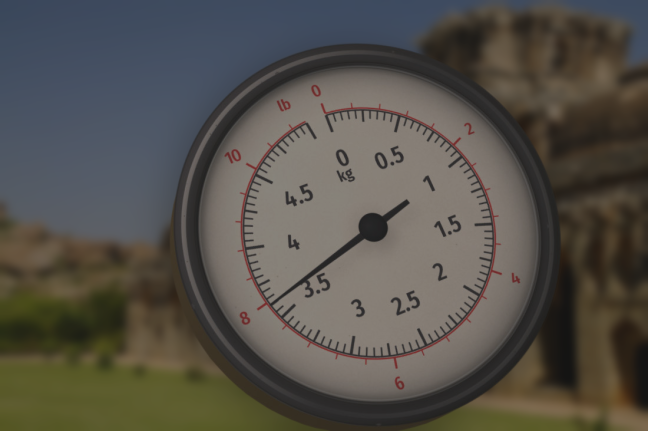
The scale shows 3.6 kg
